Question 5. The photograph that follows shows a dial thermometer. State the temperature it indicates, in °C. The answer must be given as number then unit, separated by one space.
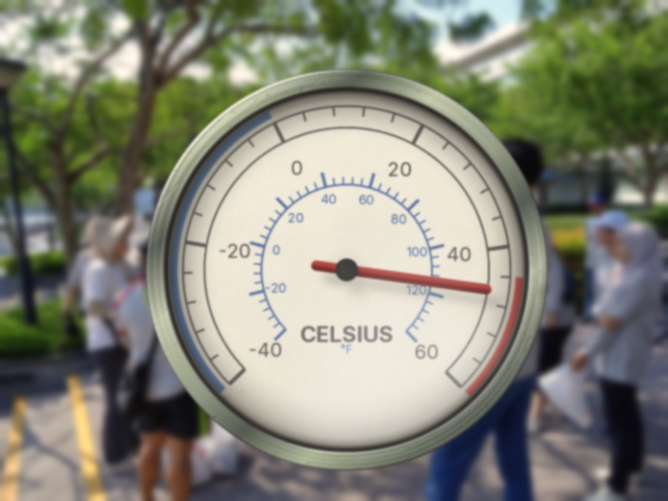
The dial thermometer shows 46 °C
